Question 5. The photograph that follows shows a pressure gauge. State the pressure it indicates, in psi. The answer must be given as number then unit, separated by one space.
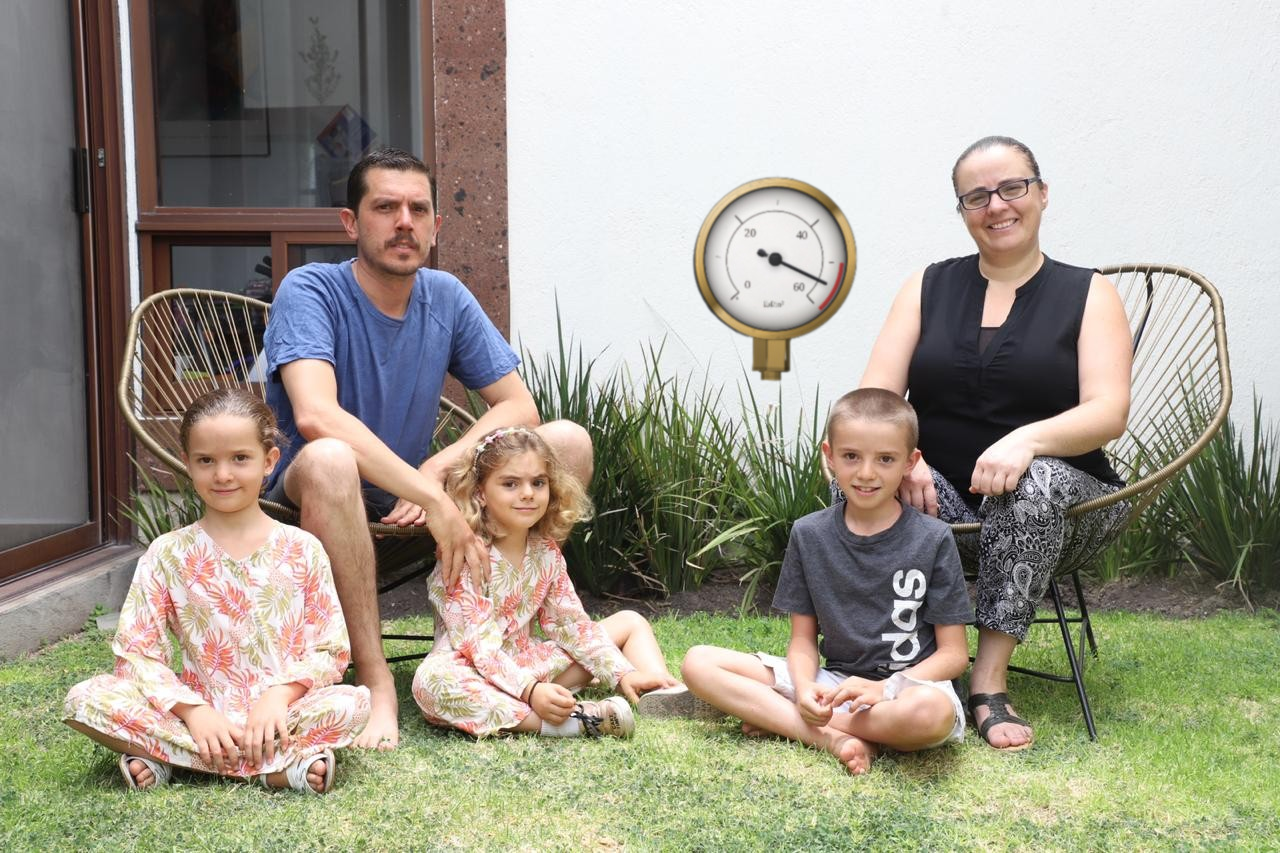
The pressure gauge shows 55 psi
